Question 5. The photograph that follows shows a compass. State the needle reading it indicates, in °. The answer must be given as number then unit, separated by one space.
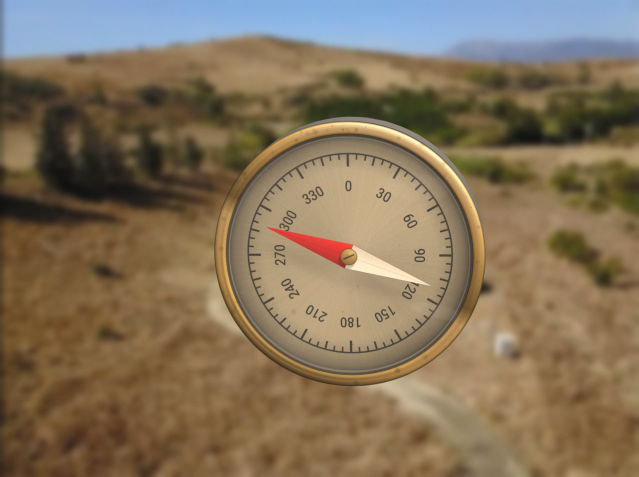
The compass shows 290 °
